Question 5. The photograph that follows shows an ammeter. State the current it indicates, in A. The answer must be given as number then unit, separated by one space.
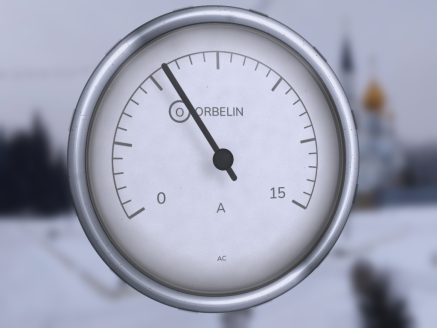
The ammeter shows 5.5 A
